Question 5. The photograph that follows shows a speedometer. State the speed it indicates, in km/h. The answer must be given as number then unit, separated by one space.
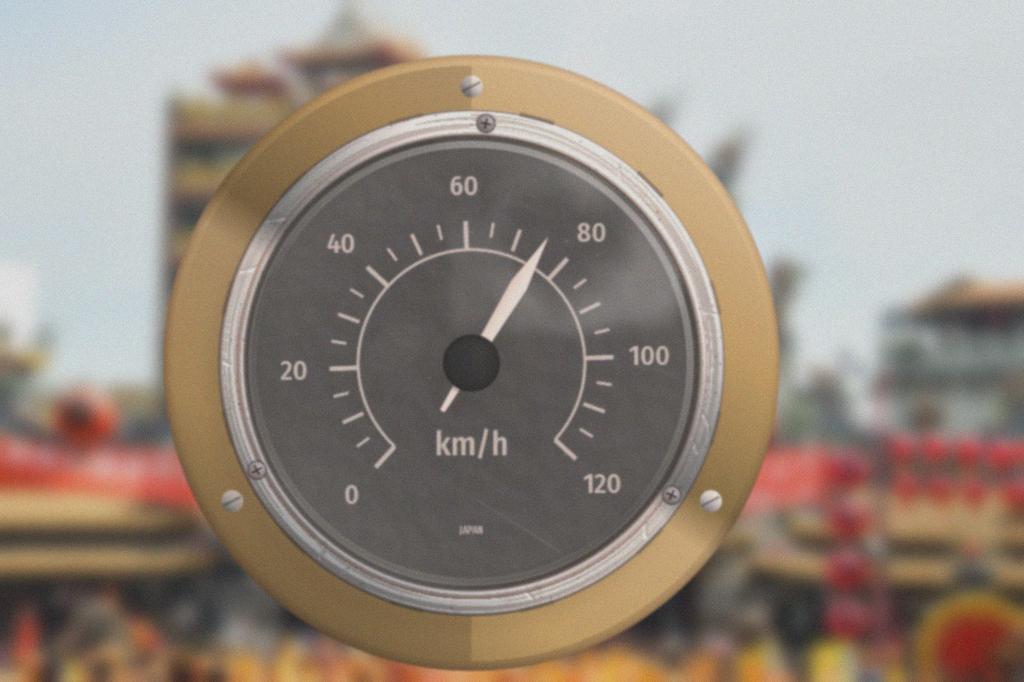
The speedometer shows 75 km/h
